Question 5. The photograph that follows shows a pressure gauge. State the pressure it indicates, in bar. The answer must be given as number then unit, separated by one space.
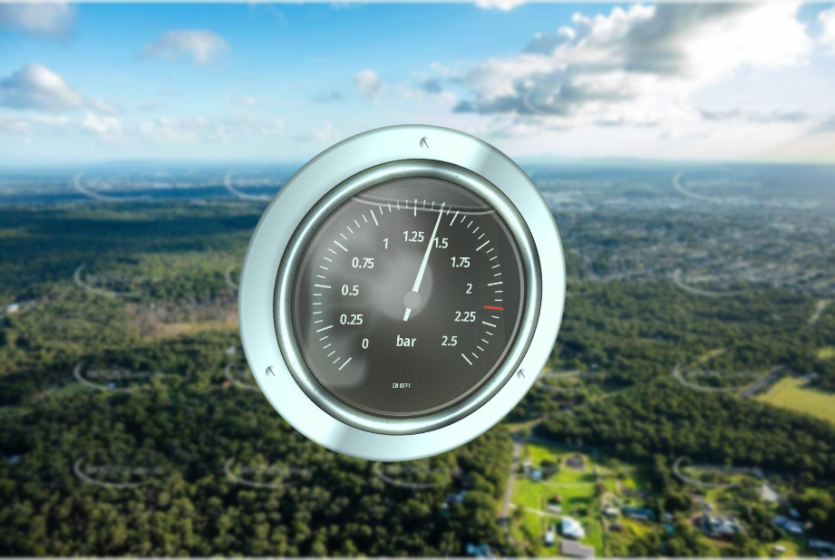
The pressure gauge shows 1.4 bar
